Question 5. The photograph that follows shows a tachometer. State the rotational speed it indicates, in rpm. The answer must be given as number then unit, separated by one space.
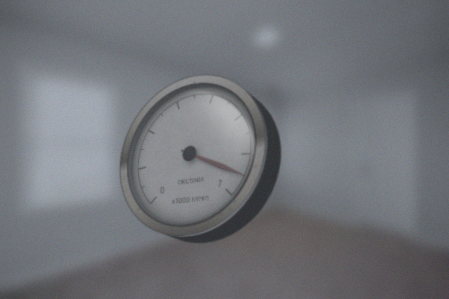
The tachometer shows 6500 rpm
